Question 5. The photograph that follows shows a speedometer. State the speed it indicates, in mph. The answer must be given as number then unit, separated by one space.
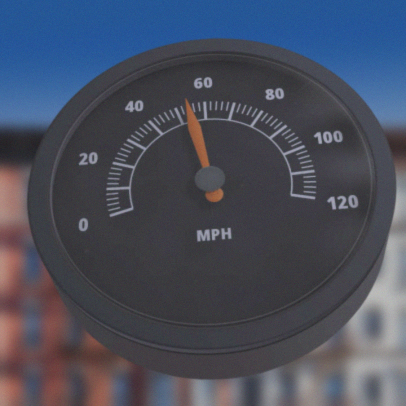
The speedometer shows 54 mph
